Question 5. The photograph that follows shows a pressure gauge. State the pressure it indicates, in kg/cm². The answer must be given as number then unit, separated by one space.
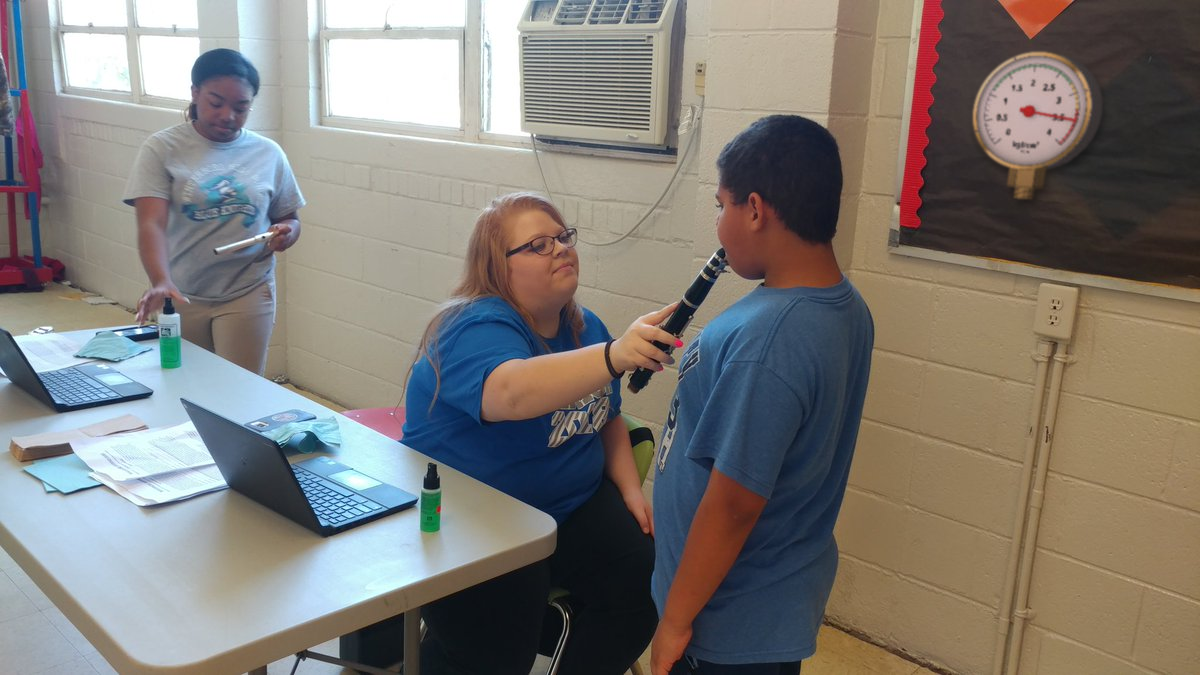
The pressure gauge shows 3.5 kg/cm²
